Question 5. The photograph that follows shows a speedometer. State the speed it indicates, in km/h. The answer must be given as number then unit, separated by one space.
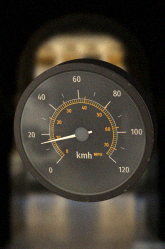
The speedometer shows 15 km/h
